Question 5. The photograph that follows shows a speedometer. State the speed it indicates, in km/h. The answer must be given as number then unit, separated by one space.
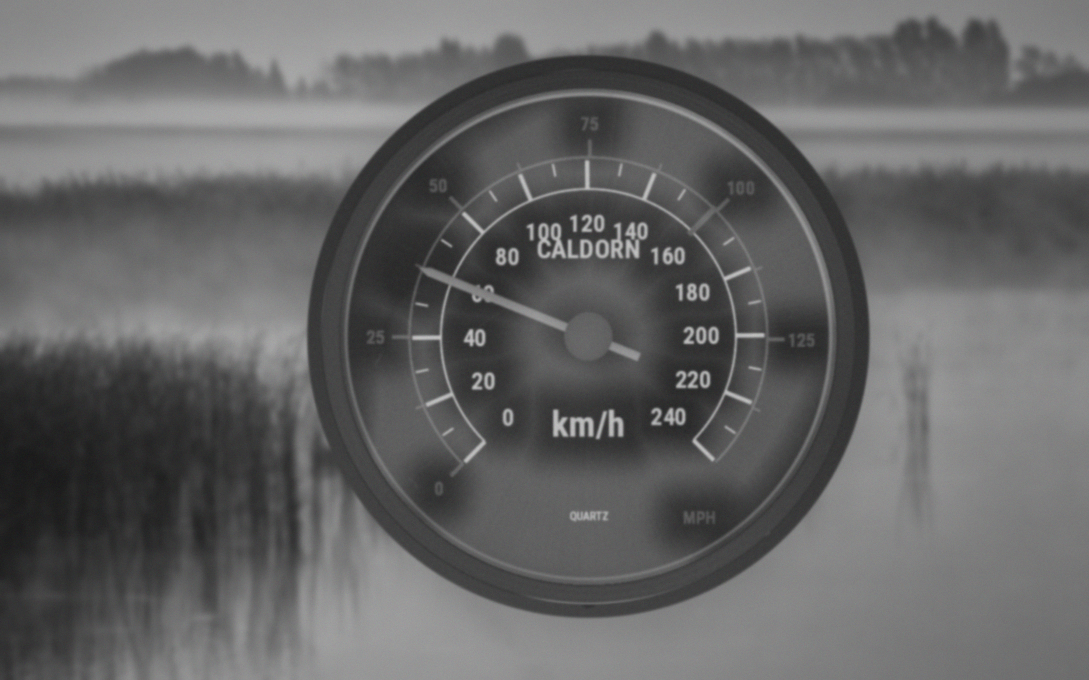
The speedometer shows 60 km/h
